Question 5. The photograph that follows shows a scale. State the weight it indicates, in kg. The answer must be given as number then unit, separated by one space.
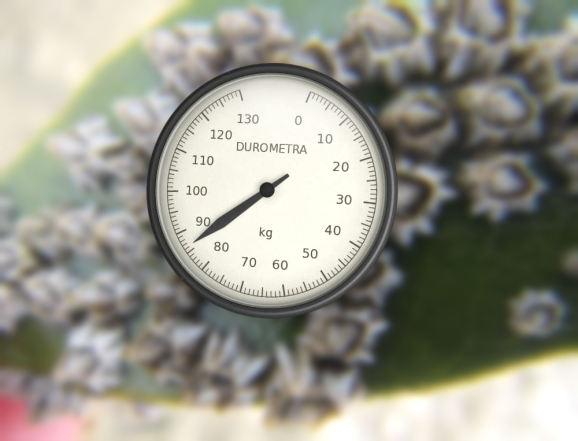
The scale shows 86 kg
